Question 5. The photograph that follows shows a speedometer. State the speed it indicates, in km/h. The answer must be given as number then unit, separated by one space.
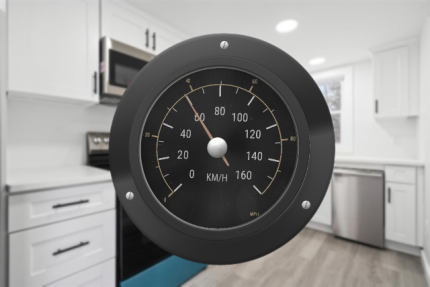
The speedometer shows 60 km/h
